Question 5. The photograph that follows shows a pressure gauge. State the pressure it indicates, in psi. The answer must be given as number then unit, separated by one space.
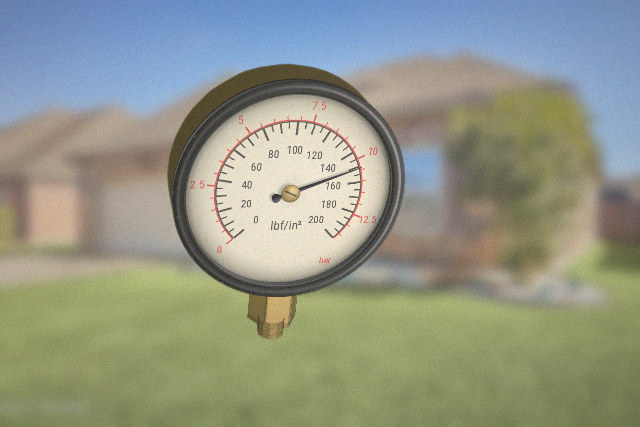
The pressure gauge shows 150 psi
